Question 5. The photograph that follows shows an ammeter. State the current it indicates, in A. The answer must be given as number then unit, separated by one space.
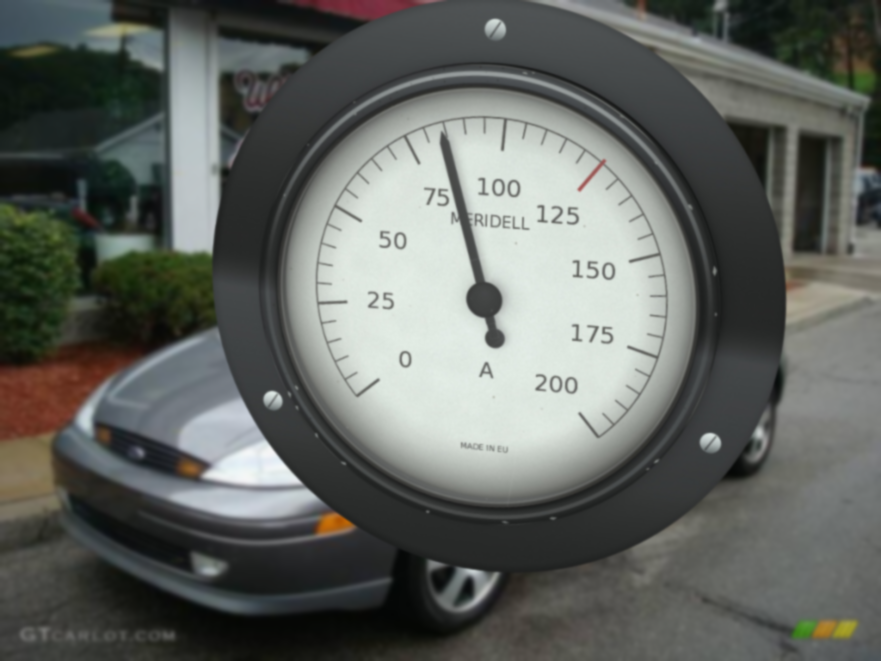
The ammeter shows 85 A
